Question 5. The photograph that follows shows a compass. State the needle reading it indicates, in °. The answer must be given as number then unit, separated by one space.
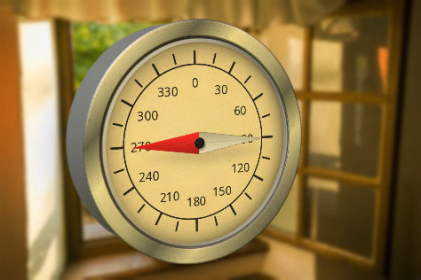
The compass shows 270 °
